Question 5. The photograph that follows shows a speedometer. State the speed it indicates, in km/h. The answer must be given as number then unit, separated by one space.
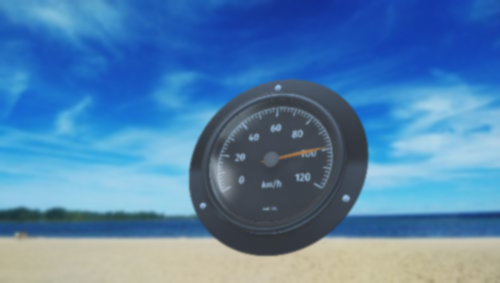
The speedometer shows 100 km/h
